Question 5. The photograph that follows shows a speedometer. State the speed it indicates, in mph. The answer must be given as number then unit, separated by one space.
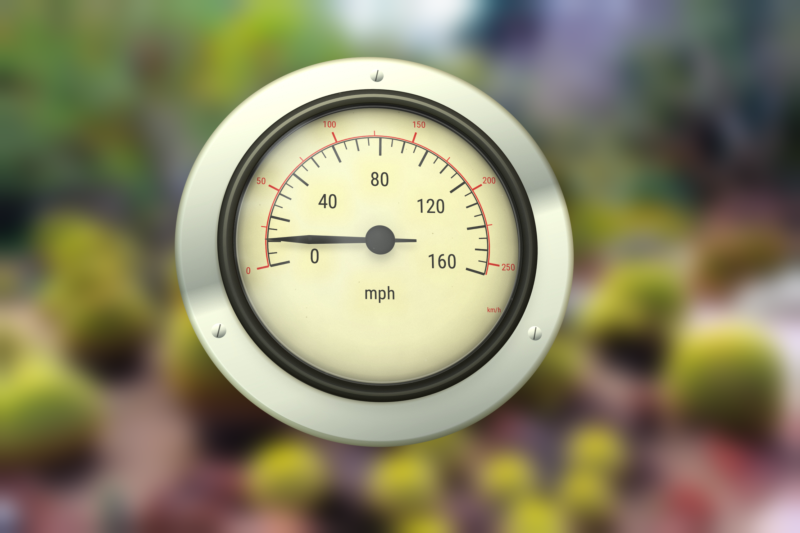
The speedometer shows 10 mph
